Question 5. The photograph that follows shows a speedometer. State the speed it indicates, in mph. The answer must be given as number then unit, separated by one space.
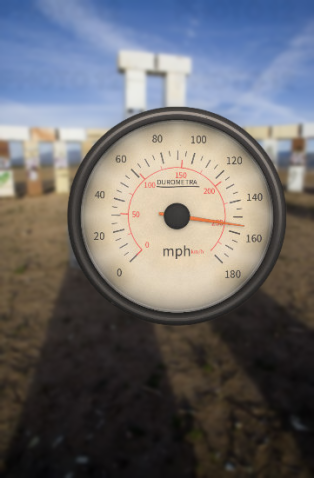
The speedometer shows 155 mph
